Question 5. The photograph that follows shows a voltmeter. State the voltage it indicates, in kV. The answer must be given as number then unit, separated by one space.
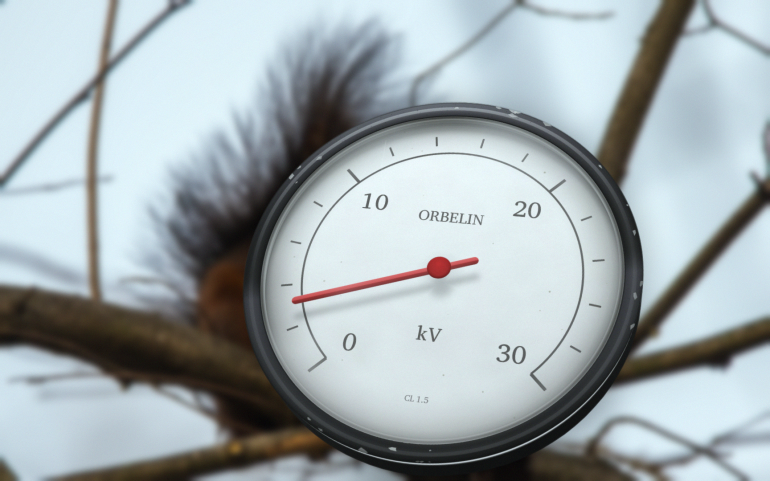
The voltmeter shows 3 kV
